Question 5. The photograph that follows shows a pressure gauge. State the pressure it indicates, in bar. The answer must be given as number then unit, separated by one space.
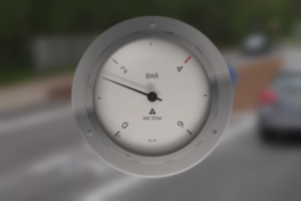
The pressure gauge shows 1.5 bar
